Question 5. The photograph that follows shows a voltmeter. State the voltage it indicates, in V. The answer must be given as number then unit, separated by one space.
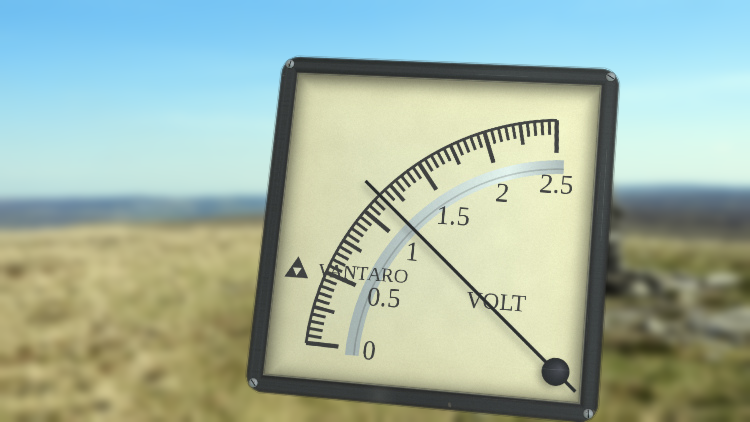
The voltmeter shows 1.15 V
